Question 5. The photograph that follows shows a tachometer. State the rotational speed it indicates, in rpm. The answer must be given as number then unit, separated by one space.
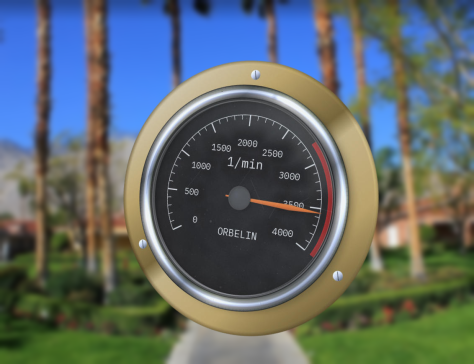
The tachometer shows 3550 rpm
